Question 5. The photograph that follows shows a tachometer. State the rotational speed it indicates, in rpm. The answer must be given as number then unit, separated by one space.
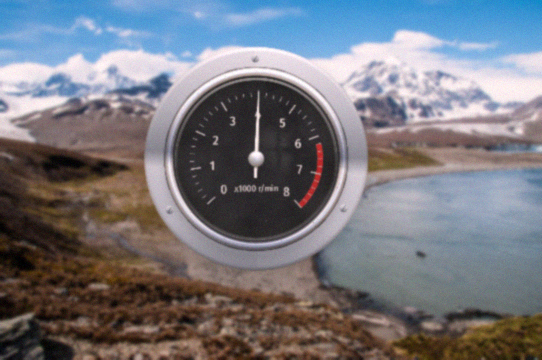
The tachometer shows 4000 rpm
